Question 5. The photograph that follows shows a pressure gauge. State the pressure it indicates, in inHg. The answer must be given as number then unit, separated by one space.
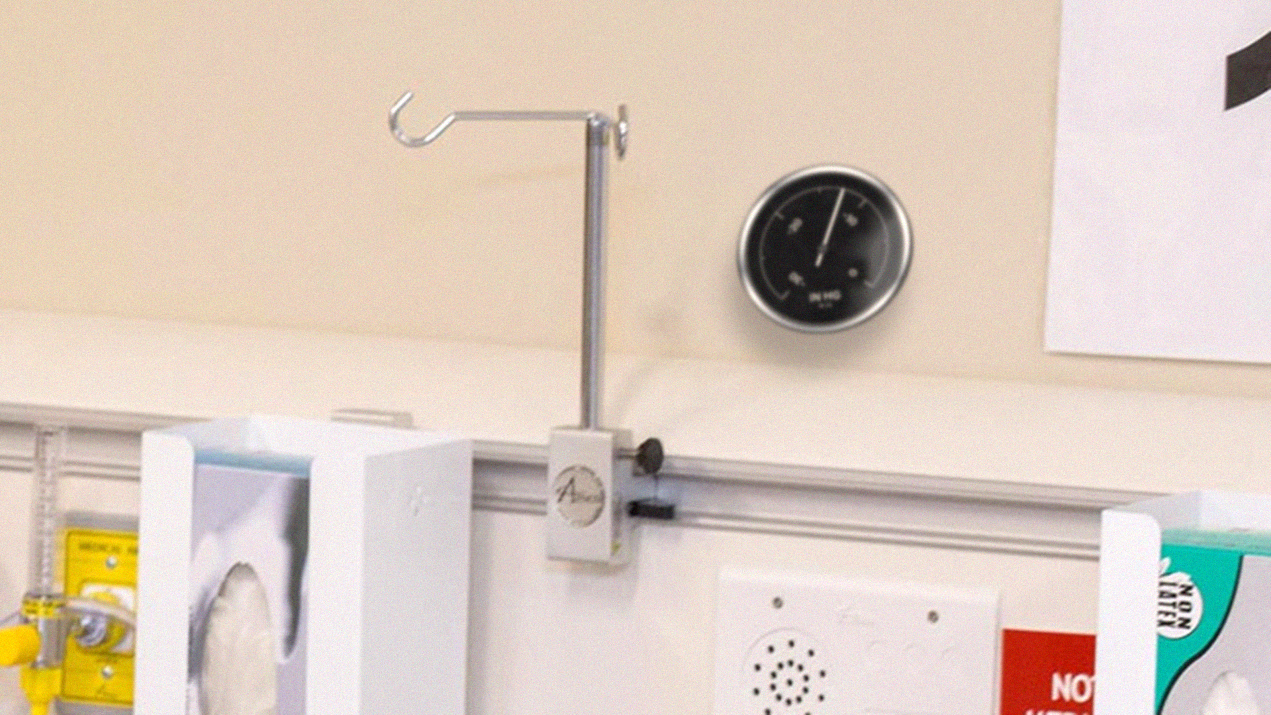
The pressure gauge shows -12.5 inHg
